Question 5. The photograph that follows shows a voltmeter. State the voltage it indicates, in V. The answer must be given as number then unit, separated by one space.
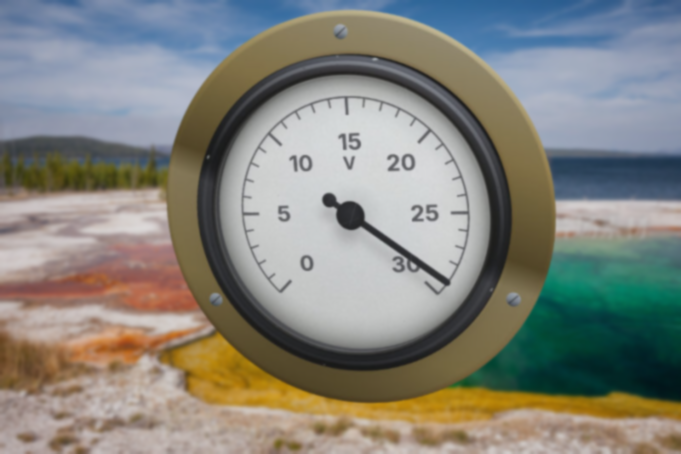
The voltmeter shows 29 V
